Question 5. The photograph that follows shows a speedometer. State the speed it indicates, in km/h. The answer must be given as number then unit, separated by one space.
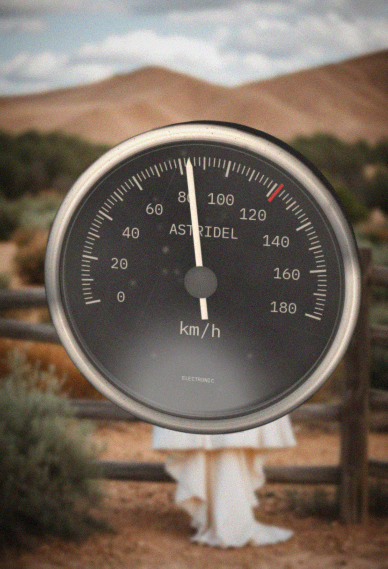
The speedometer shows 84 km/h
